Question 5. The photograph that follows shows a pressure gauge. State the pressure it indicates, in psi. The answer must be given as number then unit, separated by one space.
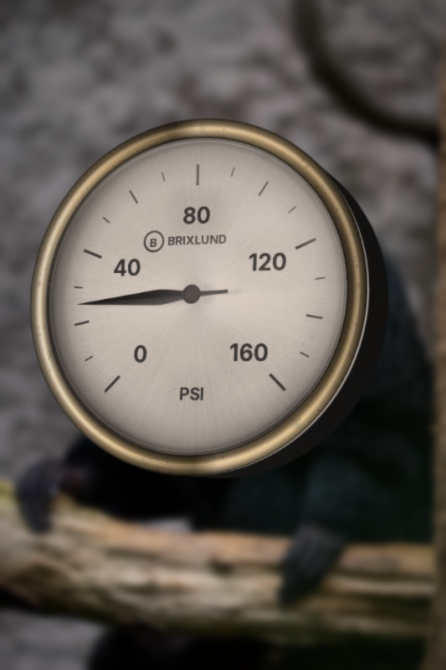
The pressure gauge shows 25 psi
